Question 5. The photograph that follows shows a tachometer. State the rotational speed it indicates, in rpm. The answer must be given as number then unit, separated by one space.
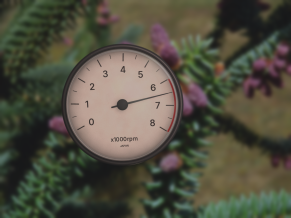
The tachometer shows 6500 rpm
